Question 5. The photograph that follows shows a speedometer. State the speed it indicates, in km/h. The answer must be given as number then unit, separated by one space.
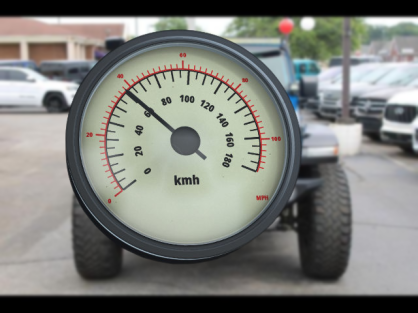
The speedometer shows 60 km/h
